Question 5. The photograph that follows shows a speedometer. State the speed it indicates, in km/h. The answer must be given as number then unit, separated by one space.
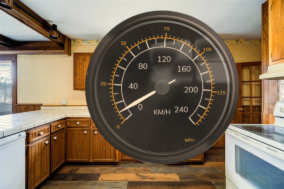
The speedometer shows 10 km/h
